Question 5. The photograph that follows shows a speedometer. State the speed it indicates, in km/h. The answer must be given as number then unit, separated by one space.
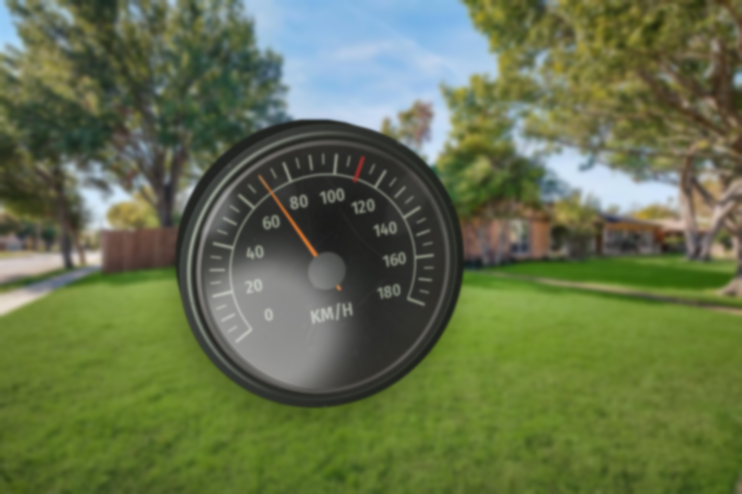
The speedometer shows 70 km/h
